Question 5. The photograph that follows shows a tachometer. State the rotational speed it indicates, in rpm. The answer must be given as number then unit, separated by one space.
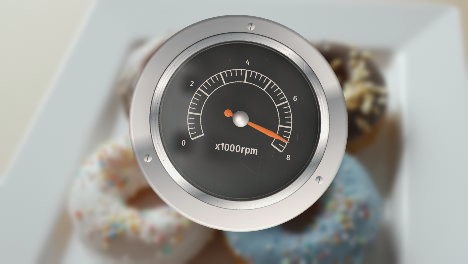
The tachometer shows 7600 rpm
